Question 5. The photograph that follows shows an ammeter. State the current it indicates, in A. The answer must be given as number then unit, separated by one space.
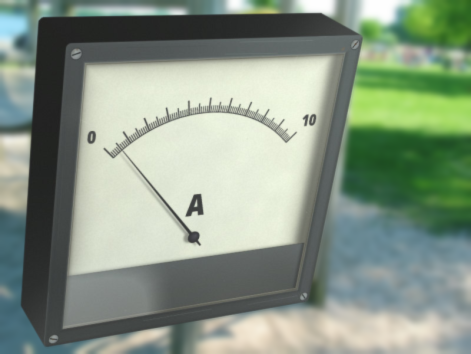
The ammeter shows 0.5 A
